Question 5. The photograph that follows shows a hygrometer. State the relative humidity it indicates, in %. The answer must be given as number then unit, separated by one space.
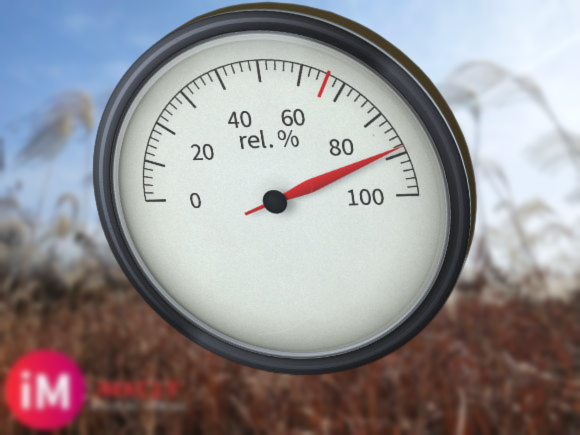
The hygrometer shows 88 %
